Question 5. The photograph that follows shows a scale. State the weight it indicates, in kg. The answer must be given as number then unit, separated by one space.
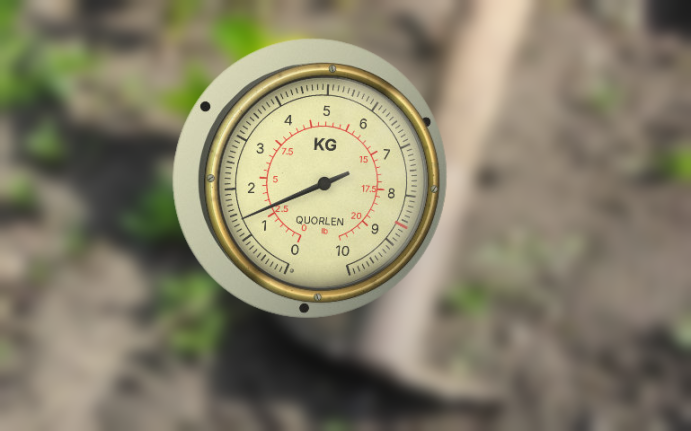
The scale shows 1.4 kg
